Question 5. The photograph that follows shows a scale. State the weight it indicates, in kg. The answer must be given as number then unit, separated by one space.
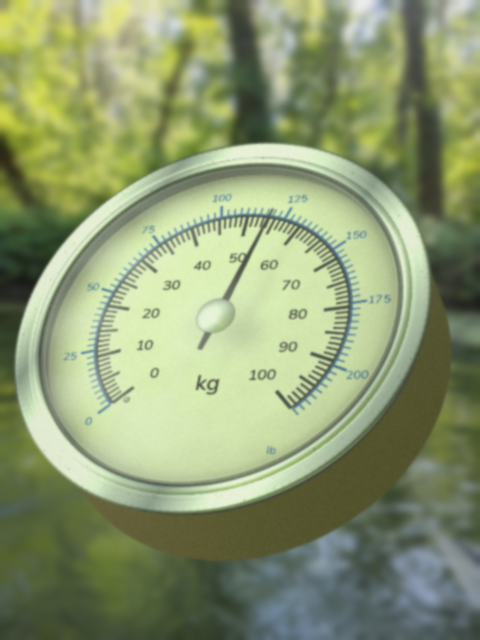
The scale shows 55 kg
